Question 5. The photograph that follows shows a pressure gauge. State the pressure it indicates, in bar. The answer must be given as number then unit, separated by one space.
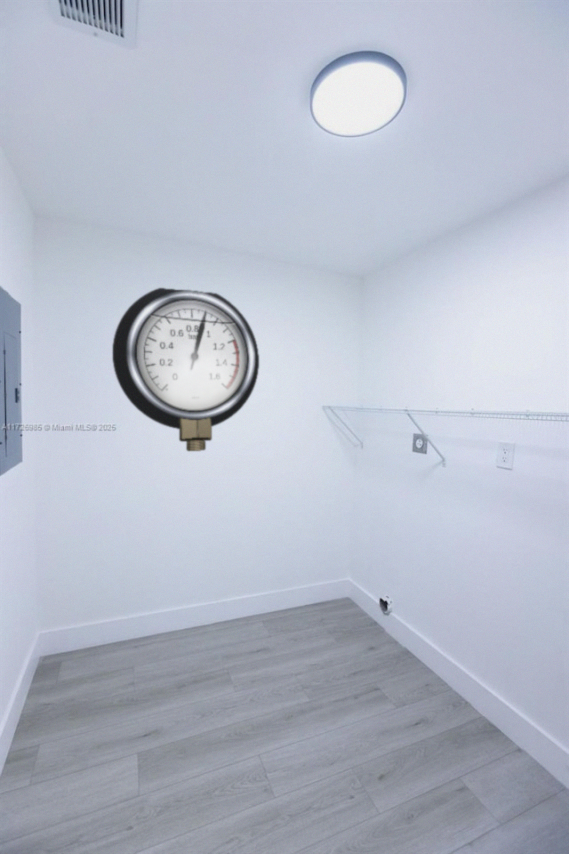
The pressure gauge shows 0.9 bar
